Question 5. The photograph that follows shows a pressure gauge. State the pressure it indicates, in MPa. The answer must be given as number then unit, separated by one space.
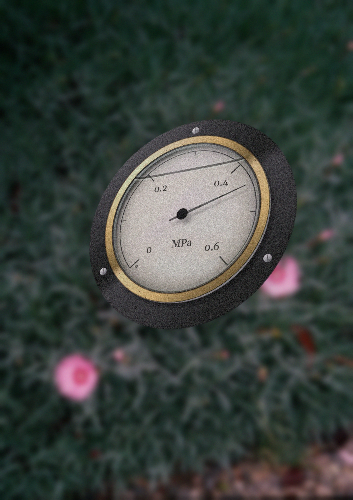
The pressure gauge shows 0.45 MPa
